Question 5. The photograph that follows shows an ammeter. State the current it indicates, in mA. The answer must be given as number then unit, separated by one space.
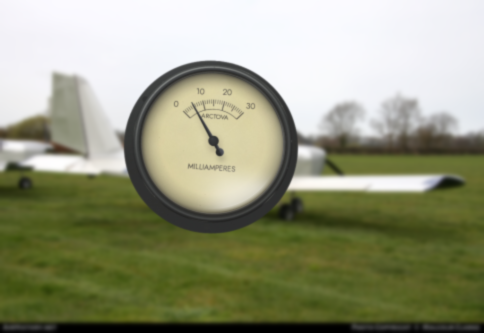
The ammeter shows 5 mA
